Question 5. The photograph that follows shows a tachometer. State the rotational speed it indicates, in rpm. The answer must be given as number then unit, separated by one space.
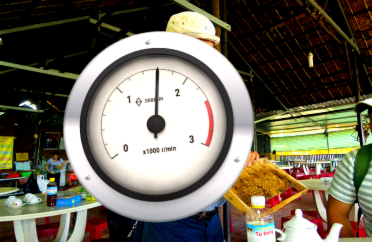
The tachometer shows 1600 rpm
